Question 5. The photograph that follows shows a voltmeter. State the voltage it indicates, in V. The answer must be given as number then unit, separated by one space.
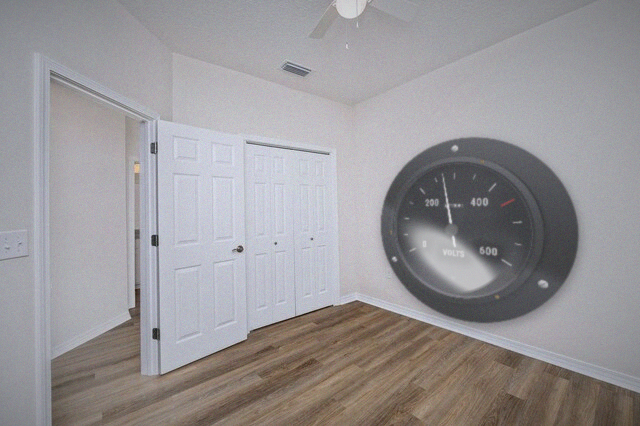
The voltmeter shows 275 V
